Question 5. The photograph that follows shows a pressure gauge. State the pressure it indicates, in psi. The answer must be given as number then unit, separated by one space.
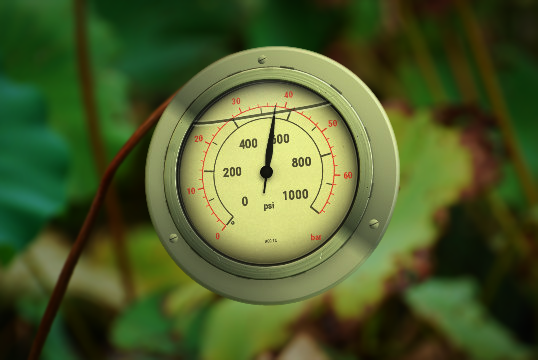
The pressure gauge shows 550 psi
